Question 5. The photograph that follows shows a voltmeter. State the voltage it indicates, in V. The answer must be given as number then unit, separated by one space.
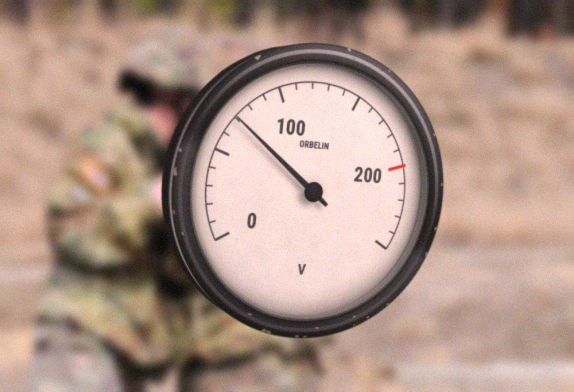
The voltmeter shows 70 V
